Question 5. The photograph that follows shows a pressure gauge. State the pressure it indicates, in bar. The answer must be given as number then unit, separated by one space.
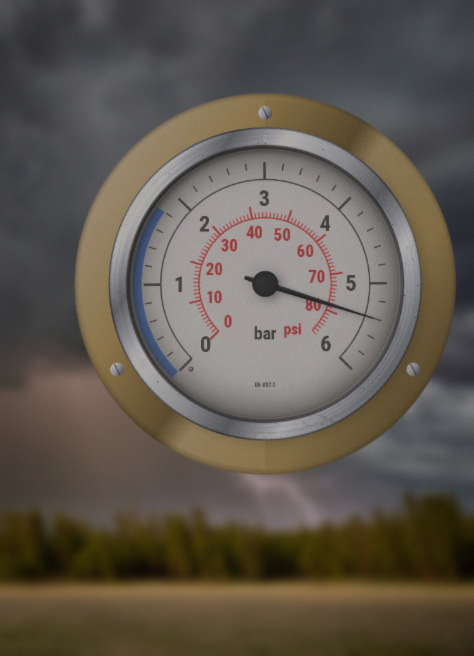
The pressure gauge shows 5.4 bar
